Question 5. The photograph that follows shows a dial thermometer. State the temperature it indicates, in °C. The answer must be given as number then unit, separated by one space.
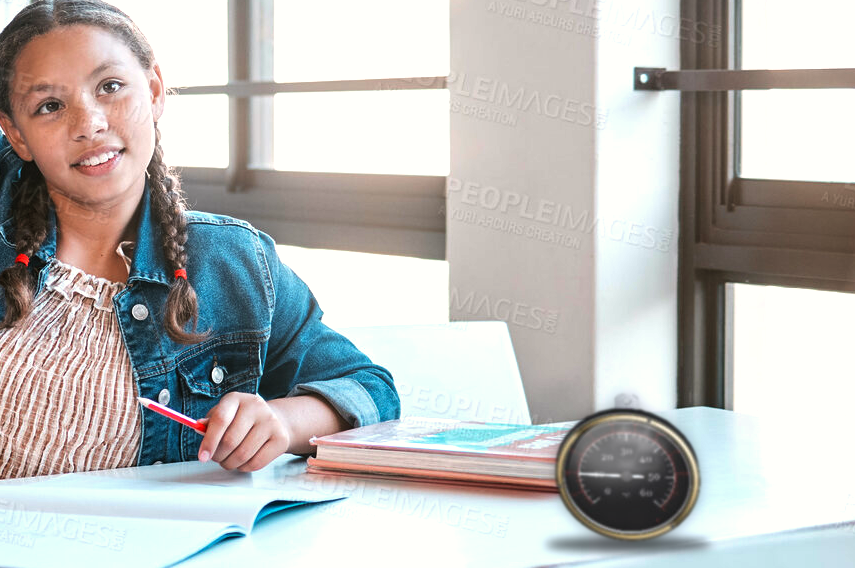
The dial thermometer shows 10 °C
